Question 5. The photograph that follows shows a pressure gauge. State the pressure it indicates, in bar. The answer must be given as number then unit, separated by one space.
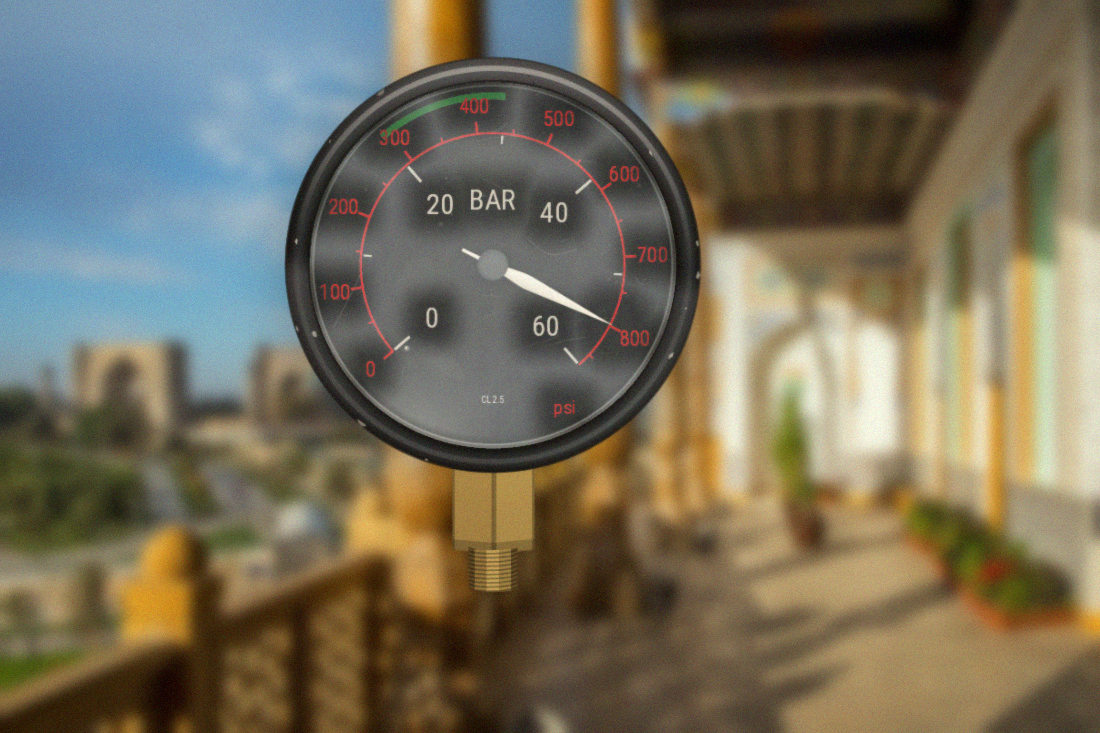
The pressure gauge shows 55 bar
